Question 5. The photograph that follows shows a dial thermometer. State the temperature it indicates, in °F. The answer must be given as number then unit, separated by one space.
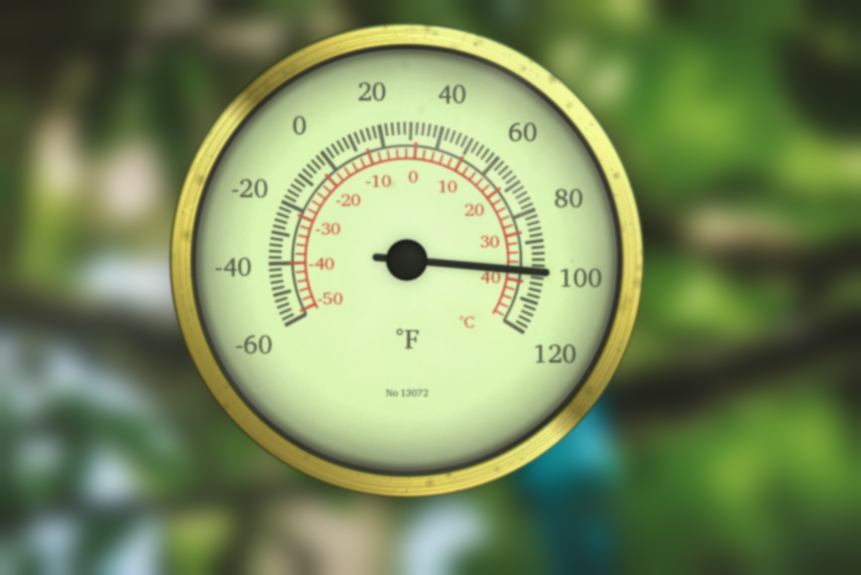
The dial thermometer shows 100 °F
